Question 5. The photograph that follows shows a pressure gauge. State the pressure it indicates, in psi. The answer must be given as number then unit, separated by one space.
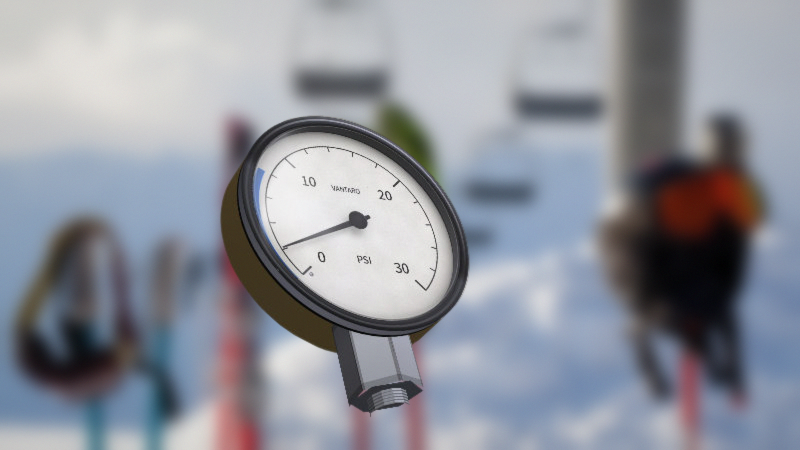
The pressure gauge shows 2 psi
